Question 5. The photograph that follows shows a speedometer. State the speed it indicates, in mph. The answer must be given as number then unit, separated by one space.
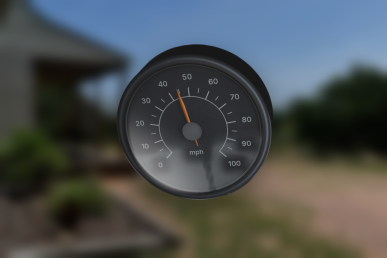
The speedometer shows 45 mph
